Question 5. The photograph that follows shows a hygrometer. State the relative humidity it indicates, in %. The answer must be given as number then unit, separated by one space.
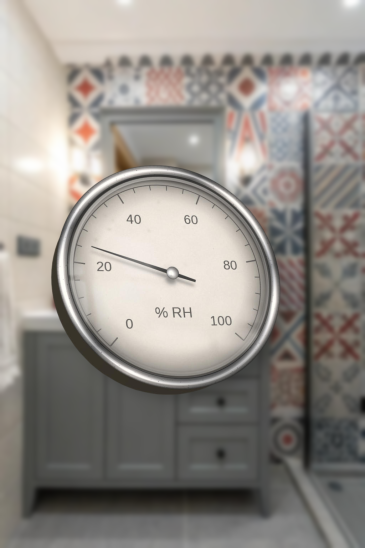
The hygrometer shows 24 %
